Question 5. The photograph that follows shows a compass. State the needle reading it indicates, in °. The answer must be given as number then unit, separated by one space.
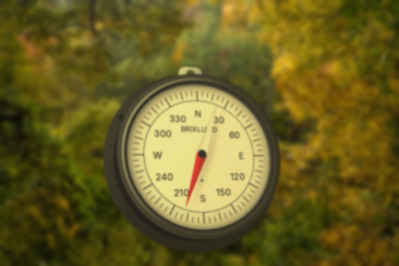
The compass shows 200 °
